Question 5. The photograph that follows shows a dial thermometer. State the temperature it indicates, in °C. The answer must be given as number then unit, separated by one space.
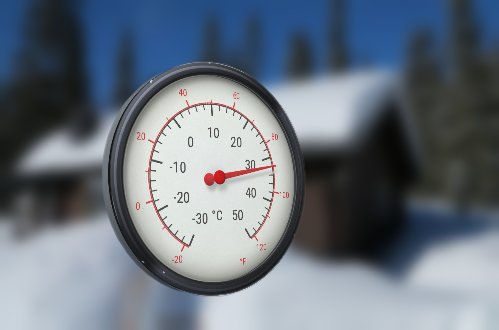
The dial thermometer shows 32 °C
